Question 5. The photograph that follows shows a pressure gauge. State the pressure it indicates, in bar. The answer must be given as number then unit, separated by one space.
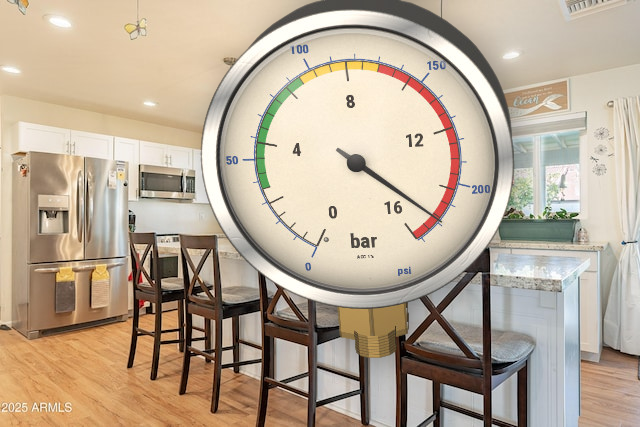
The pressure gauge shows 15 bar
